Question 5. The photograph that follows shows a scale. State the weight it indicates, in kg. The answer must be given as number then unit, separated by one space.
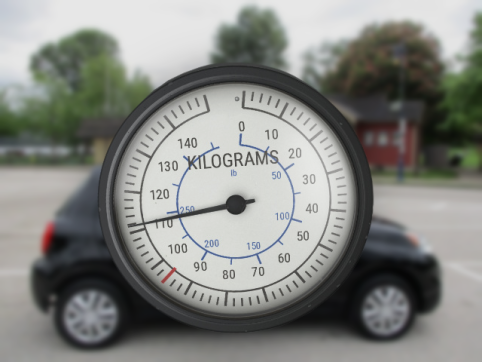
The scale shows 112 kg
